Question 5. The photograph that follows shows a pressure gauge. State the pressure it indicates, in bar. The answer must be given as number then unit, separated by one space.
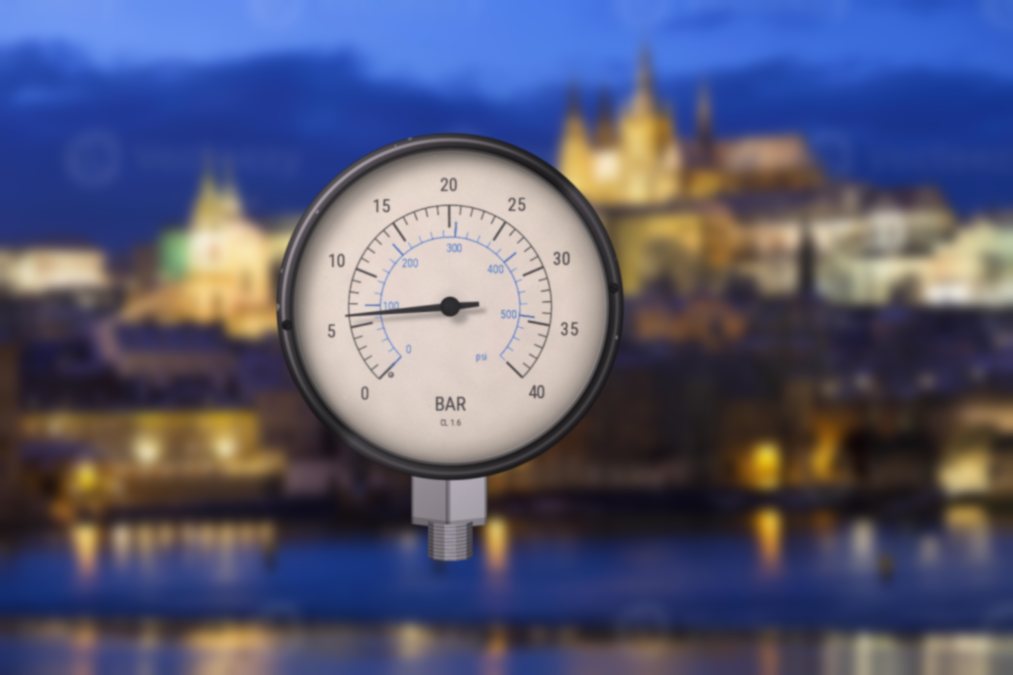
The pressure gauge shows 6 bar
